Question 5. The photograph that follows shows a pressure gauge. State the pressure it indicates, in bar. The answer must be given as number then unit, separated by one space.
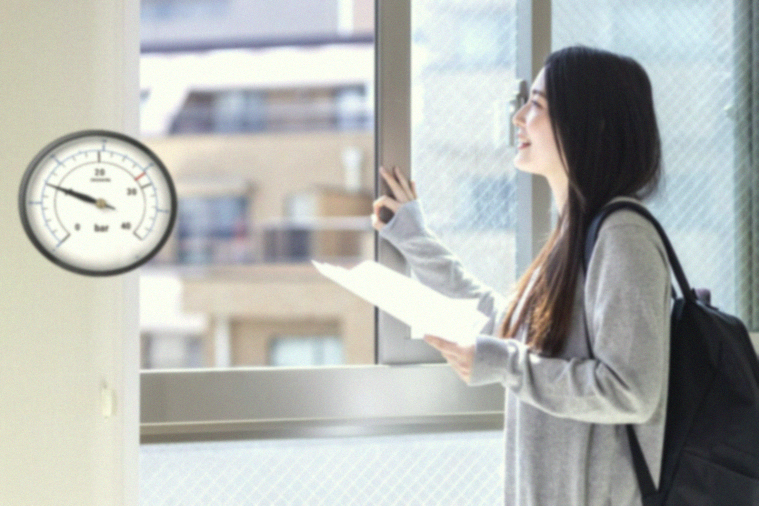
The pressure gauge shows 10 bar
